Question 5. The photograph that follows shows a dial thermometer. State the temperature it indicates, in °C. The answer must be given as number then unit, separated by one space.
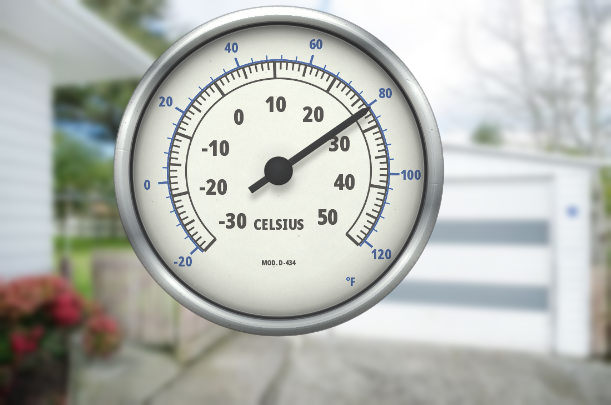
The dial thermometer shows 27 °C
